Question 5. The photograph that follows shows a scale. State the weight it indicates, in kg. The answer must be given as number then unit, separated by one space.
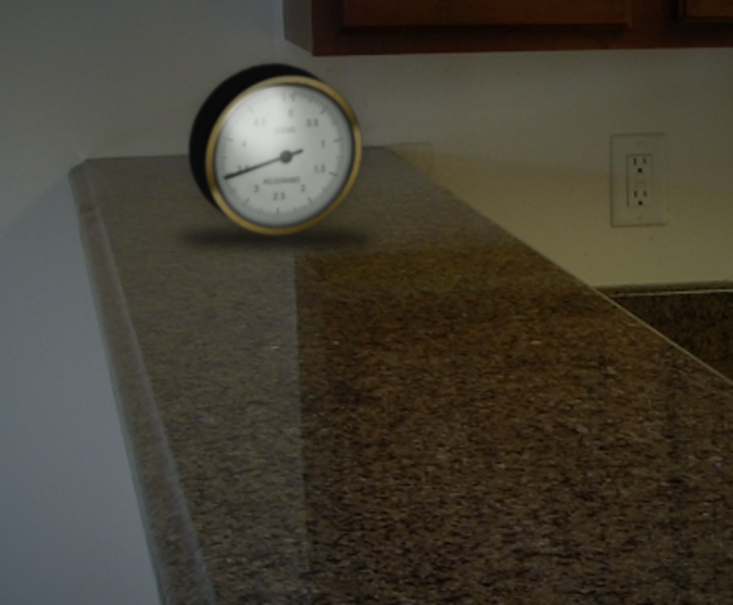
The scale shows 3.5 kg
